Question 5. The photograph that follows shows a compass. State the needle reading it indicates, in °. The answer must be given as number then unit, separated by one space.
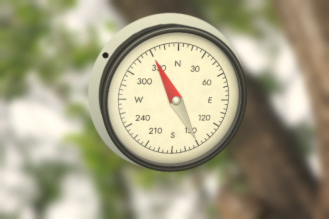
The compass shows 330 °
